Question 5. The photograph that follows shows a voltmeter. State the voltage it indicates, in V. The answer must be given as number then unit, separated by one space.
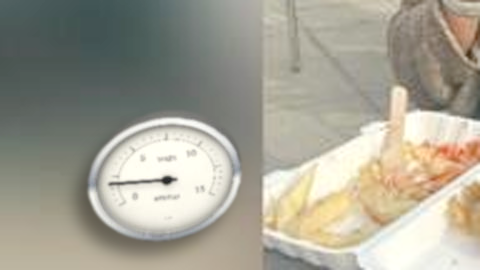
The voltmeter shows 2 V
